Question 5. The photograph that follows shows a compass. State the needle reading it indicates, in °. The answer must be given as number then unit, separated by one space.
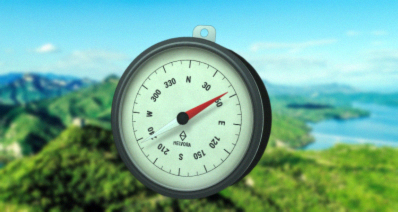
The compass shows 55 °
